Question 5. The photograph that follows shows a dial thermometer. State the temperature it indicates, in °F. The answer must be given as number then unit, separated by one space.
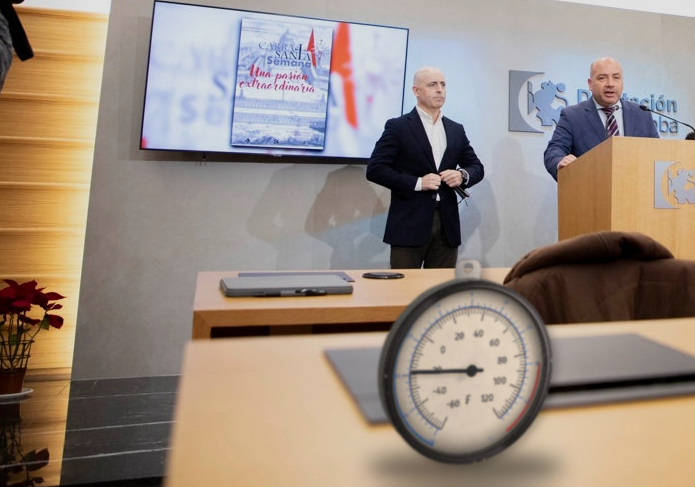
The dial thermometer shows -20 °F
